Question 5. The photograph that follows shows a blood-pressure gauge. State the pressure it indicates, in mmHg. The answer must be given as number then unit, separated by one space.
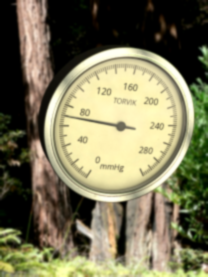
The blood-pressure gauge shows 70 mmHg
